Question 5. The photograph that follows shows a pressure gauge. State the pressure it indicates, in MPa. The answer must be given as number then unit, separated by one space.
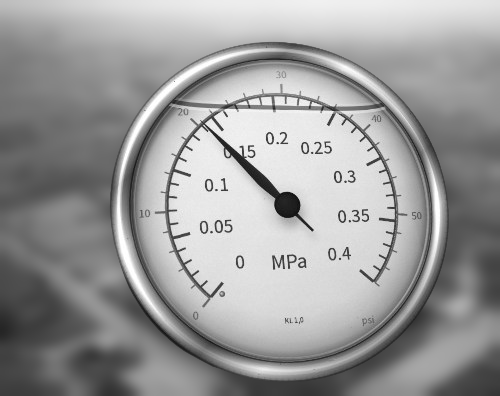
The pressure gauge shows 0.14 MPa
